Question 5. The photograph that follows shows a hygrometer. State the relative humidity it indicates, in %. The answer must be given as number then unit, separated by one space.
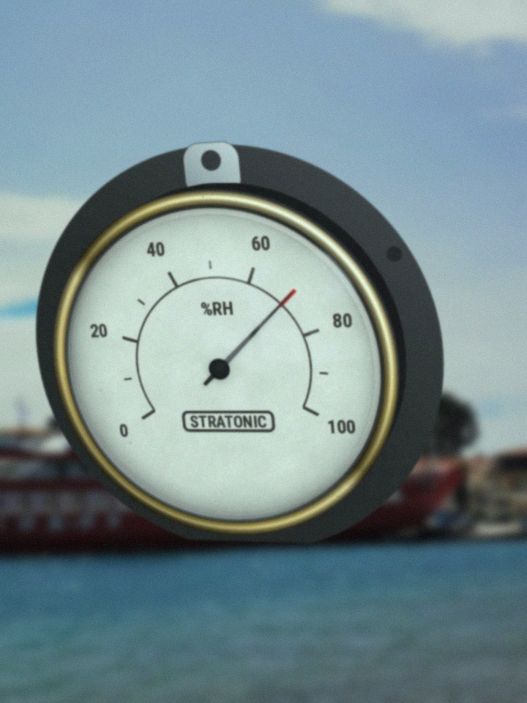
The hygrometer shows 70 %
